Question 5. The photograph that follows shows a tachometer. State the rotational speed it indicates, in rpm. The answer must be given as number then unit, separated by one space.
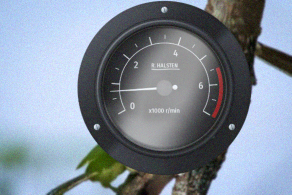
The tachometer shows 750 rpm
